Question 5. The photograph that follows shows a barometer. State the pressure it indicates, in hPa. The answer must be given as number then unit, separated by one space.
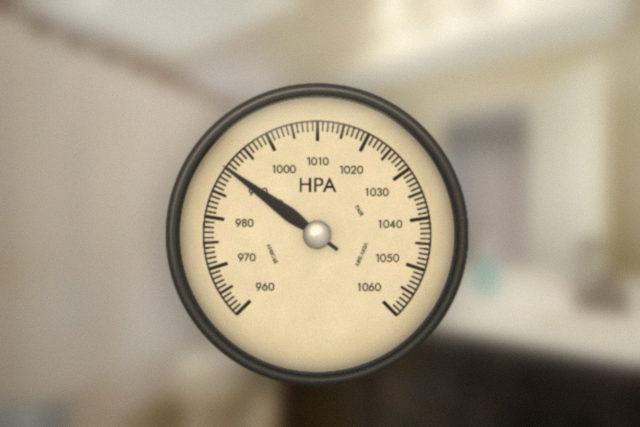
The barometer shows 990 hPa
